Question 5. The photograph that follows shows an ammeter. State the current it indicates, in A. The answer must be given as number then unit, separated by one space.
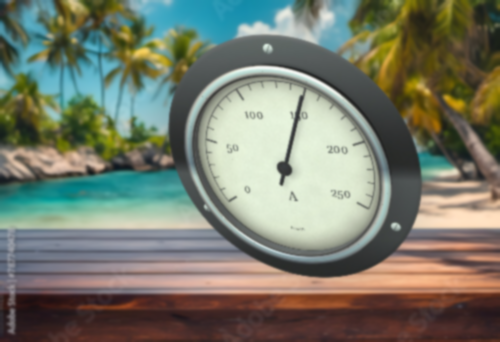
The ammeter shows 150 A
